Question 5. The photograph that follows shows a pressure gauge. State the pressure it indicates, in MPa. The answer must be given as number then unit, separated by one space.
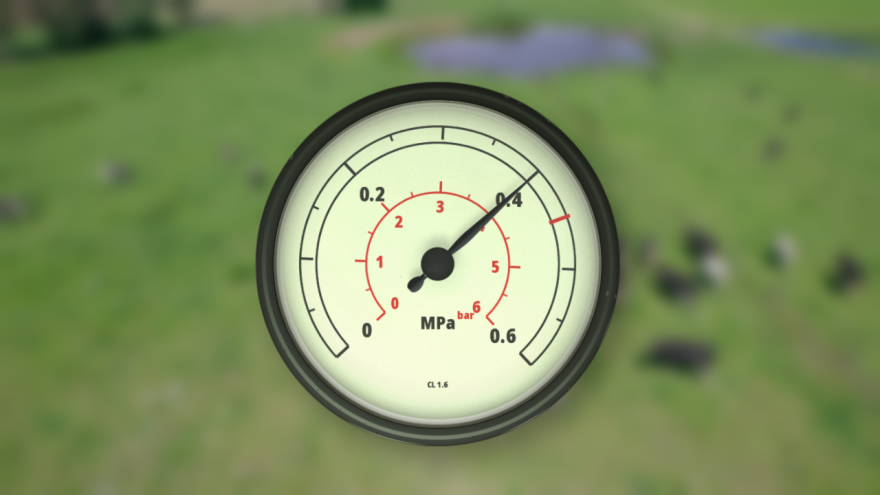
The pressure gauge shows 0.4 MPa
